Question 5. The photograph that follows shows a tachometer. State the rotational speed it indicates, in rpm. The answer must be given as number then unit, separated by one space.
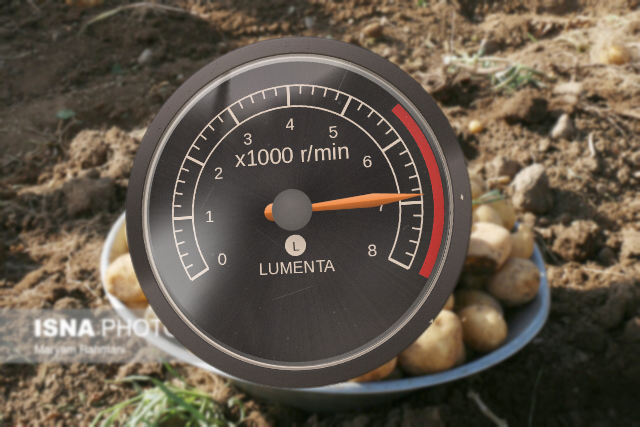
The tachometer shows 6900 rpm
